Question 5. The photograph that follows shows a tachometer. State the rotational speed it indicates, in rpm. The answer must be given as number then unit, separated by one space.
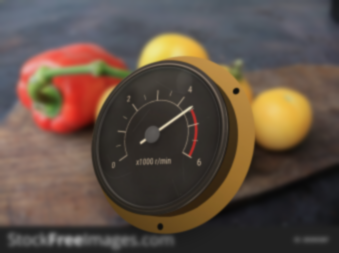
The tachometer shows 4500 rpm
